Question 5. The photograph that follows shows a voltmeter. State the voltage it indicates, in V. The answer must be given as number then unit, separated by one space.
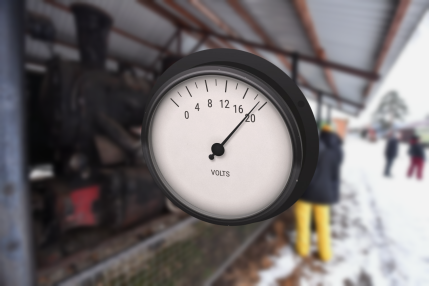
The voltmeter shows 19 V
